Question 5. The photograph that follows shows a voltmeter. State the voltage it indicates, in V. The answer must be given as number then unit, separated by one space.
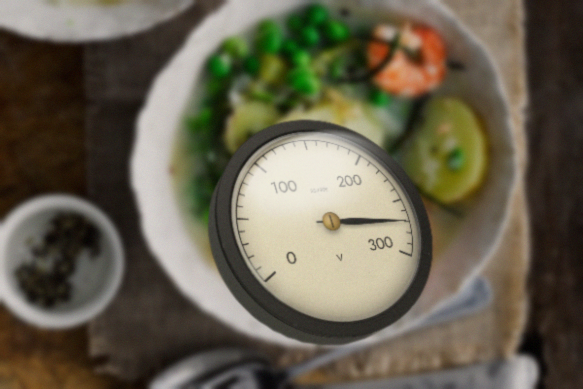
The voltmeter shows 270 V
